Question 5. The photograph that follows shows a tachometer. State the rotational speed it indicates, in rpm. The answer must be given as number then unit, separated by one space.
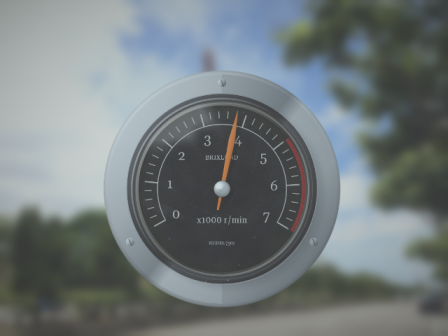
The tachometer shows 3800 rpm
